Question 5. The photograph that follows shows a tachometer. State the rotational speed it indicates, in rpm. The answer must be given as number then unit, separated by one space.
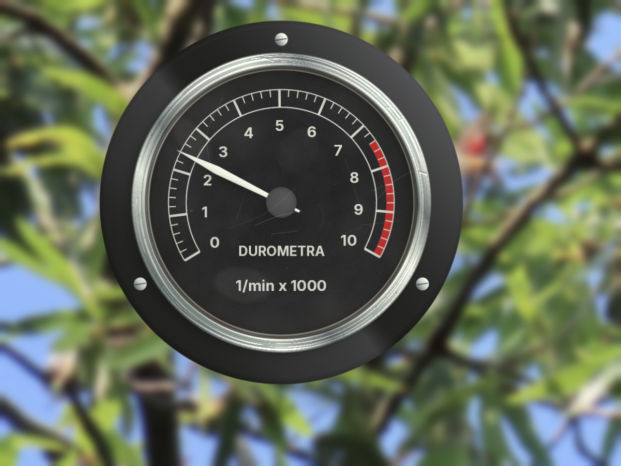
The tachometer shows 2400 rpm
